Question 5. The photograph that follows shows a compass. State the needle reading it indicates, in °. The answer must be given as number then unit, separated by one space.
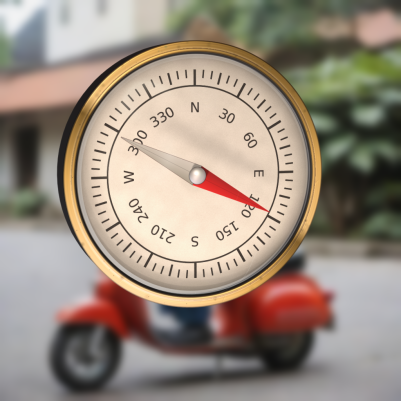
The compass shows 117.5 °
